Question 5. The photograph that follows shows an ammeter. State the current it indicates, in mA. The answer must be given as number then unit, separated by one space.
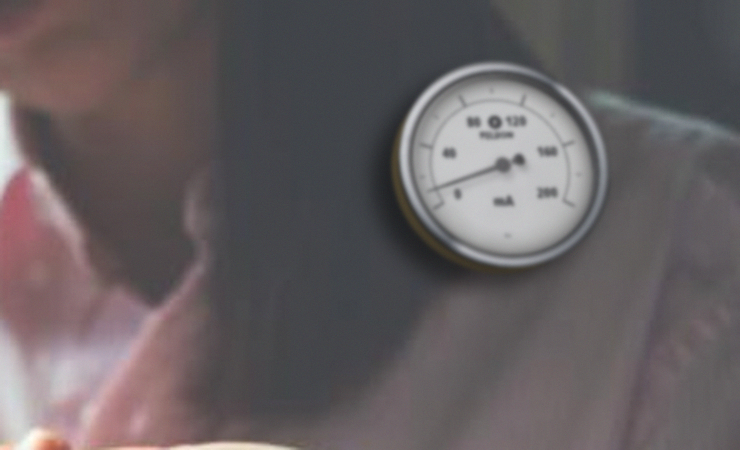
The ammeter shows 10 mA
